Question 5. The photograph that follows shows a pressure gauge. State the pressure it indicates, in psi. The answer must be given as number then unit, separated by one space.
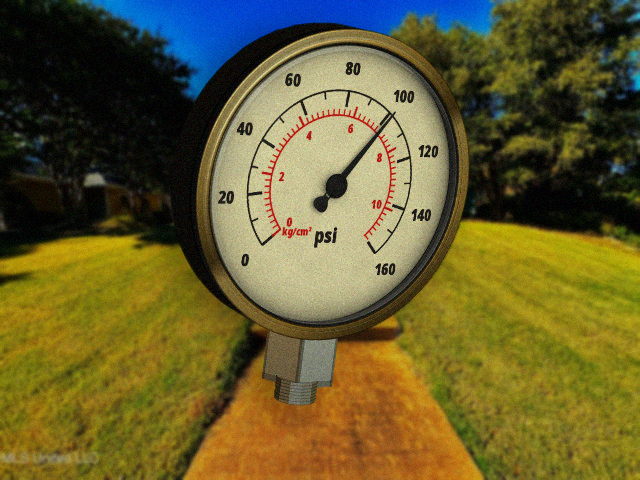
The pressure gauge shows 100 psi
